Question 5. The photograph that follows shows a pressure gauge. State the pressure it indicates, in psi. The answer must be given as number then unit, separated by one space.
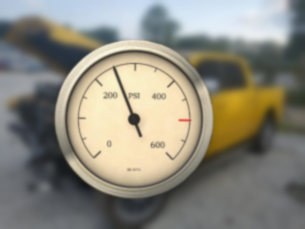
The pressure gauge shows 250 psi
